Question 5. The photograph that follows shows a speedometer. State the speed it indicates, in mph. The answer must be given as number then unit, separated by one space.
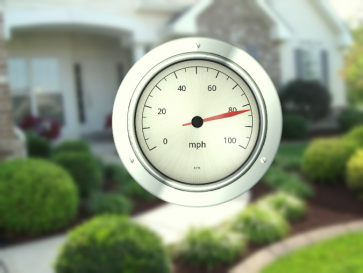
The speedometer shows 82.5 mph
